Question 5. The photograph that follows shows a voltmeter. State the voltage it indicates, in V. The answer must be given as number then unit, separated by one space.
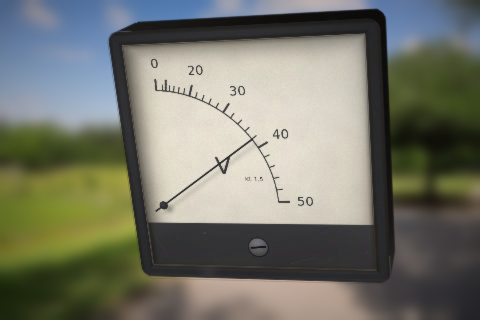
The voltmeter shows 38 V
